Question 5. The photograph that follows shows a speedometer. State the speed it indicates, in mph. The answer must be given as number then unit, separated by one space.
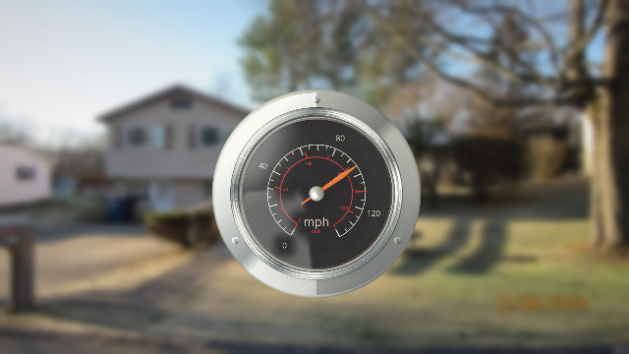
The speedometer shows 95 mph
